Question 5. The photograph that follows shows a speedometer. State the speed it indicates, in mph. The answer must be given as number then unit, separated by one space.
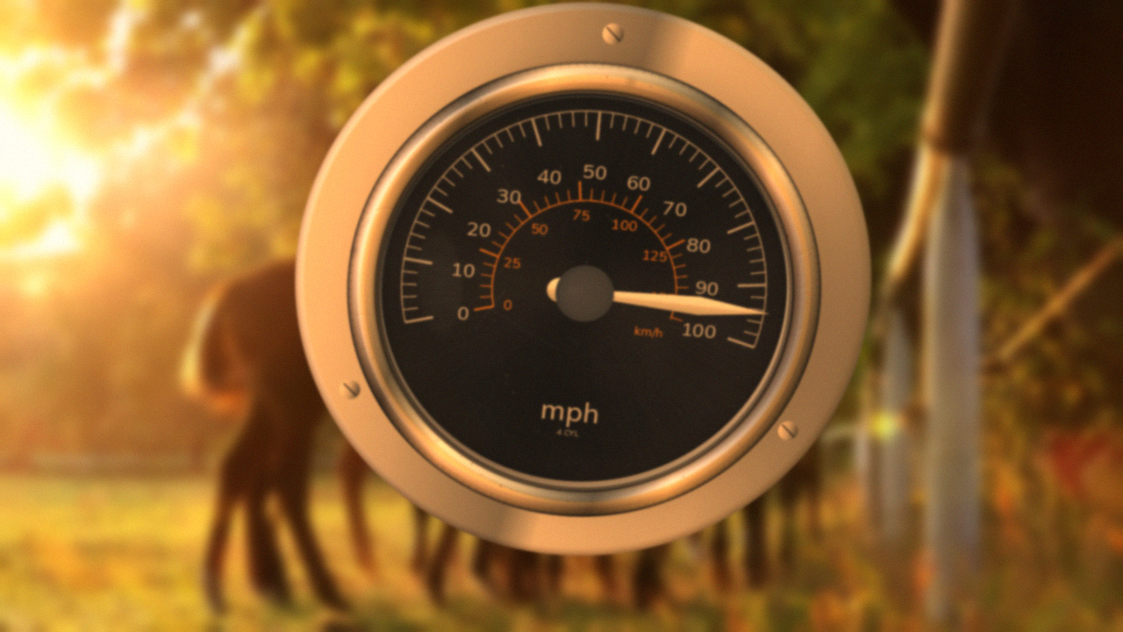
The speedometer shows 94 mph
